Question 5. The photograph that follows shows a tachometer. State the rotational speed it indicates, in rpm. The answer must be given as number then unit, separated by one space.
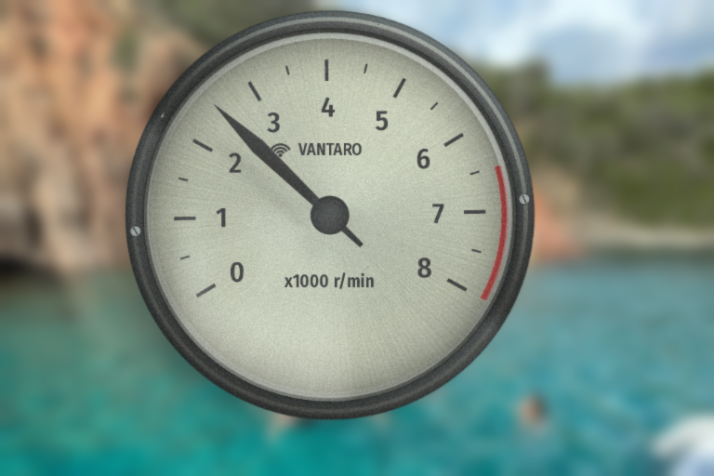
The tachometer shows 2500 rpm
